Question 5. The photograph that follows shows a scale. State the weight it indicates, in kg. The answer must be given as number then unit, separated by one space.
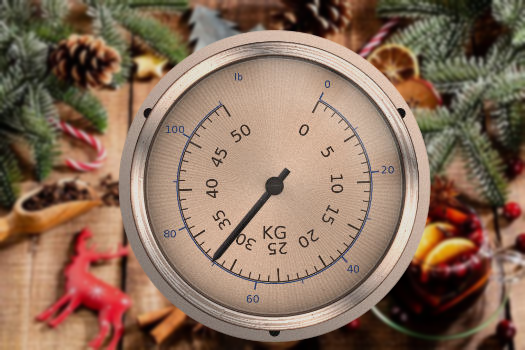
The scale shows 32 kg
